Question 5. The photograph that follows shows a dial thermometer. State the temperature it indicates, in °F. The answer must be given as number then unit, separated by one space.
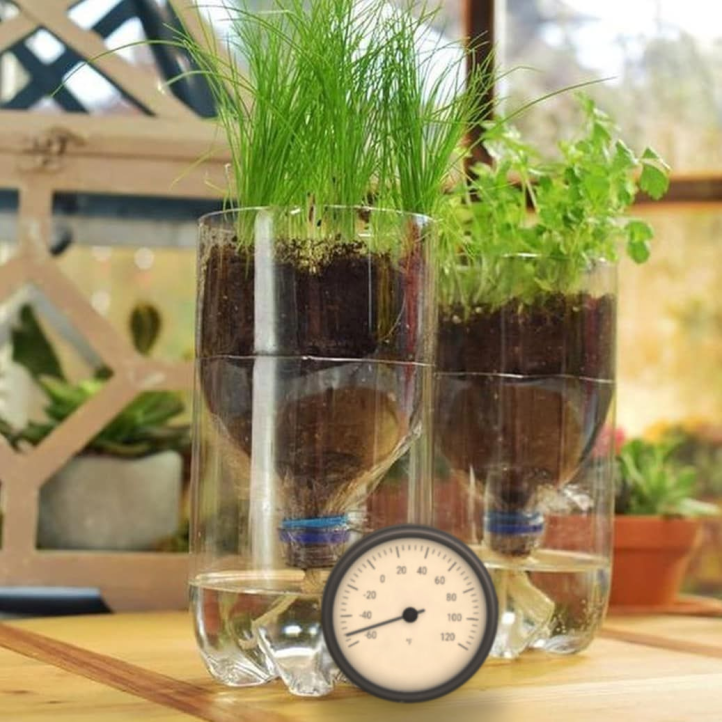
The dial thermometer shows -52 °F
